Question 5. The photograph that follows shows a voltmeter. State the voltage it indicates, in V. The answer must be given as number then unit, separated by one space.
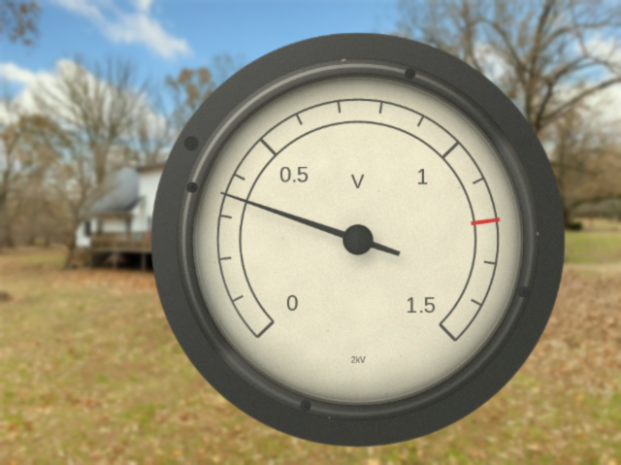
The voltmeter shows 0.35 V
